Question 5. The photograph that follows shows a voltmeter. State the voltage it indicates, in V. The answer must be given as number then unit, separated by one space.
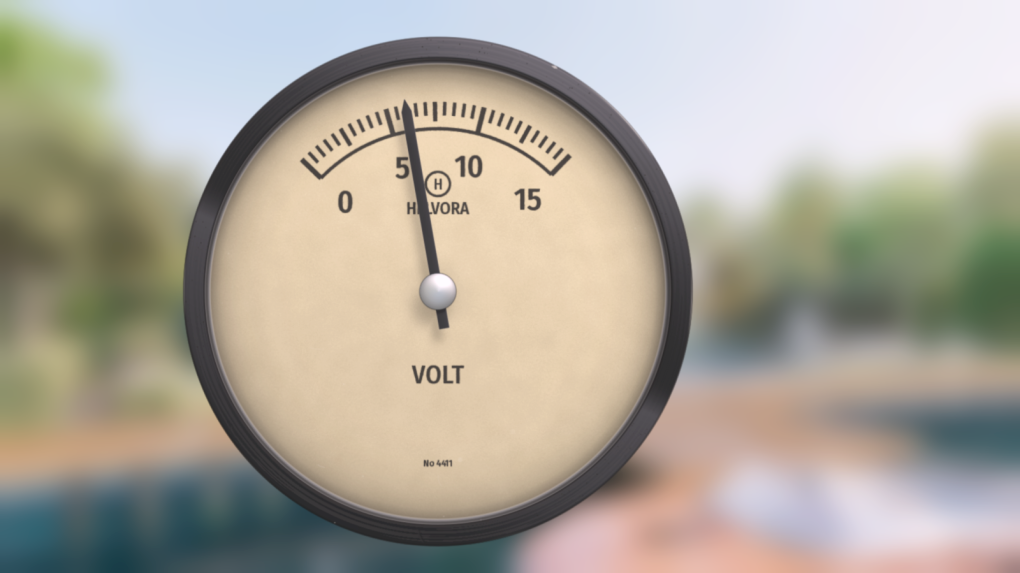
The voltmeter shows 6 V
